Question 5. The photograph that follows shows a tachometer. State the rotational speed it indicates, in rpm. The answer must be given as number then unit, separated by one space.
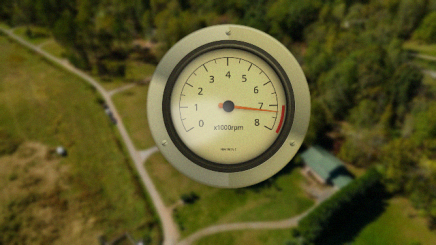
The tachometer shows 7250 rpm
